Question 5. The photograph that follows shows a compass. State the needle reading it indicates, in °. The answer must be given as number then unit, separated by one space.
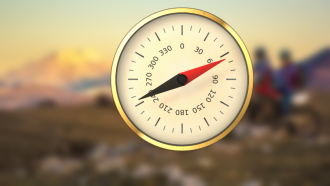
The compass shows 65 °
